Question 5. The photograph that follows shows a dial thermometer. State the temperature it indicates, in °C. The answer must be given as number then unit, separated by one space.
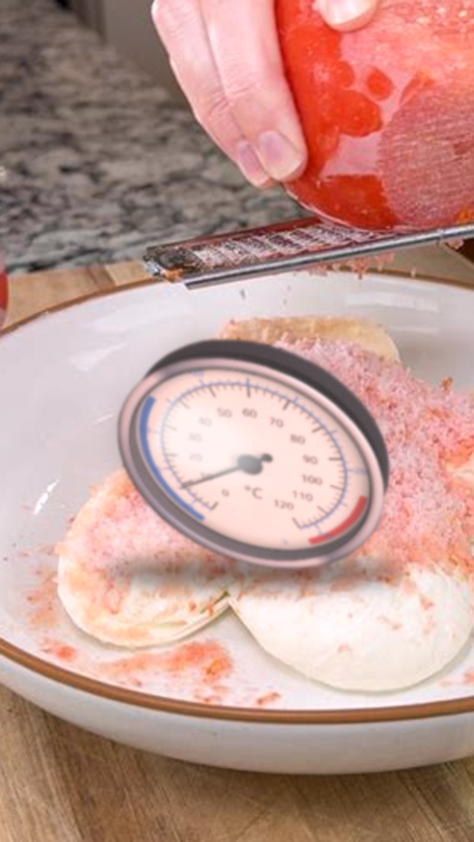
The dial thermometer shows 10 °C
